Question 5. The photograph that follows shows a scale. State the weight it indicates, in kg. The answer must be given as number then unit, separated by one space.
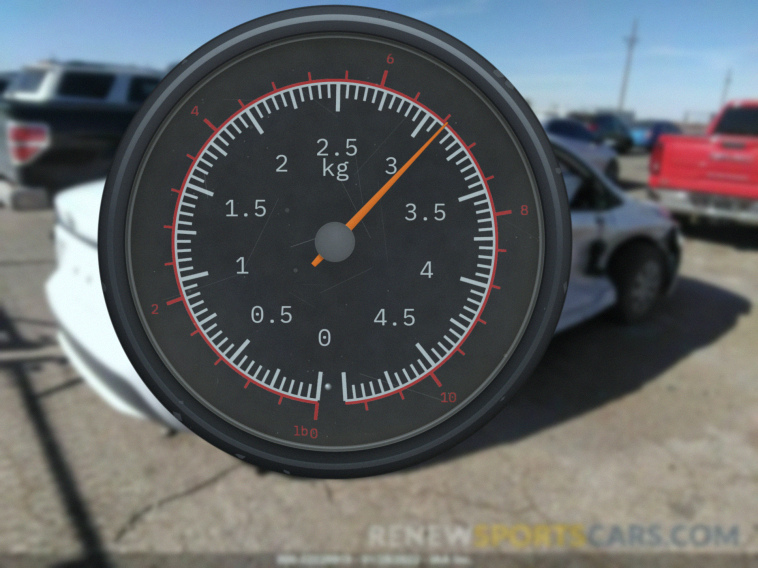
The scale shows 3.1 kg
